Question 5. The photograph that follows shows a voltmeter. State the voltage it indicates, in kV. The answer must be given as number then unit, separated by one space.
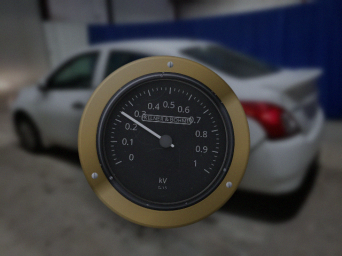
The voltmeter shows 0.24 kV
